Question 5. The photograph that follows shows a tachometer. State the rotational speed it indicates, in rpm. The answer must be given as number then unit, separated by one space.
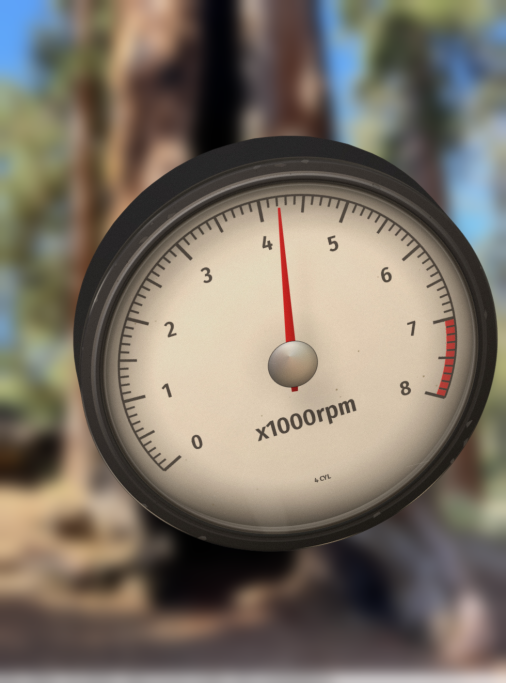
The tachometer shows 4200 rpm
